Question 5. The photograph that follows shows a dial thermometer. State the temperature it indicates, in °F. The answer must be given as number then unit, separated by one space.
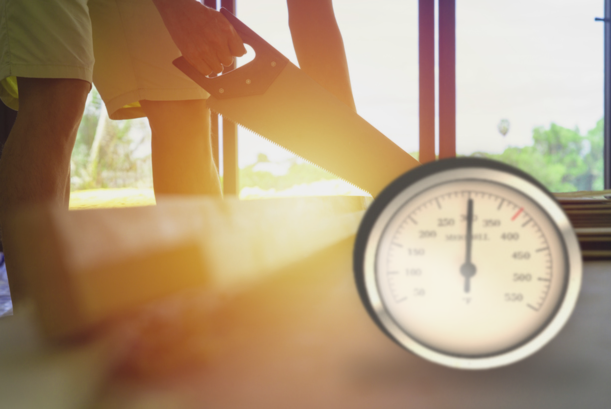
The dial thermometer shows 300 °F
